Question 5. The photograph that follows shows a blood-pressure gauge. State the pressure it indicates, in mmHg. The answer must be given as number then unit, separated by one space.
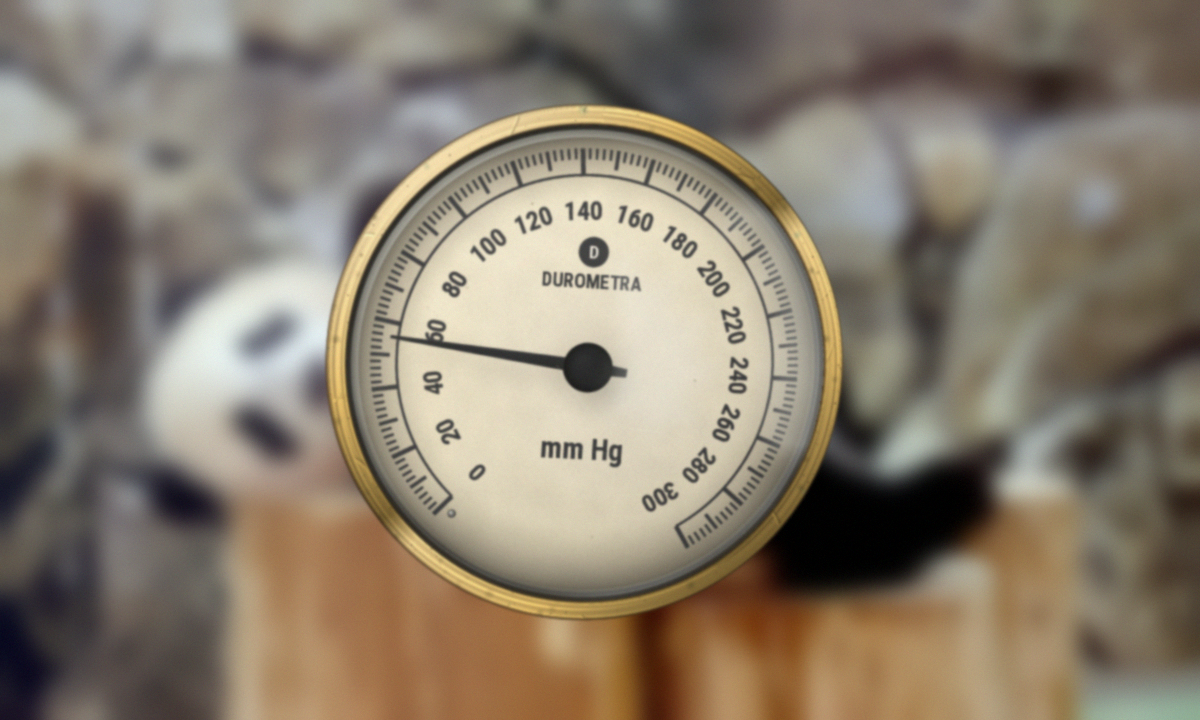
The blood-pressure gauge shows 56 mmHg
